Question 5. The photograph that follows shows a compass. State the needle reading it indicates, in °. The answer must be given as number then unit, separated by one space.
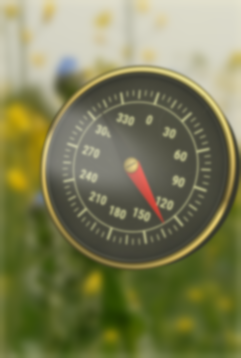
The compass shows 130 °
